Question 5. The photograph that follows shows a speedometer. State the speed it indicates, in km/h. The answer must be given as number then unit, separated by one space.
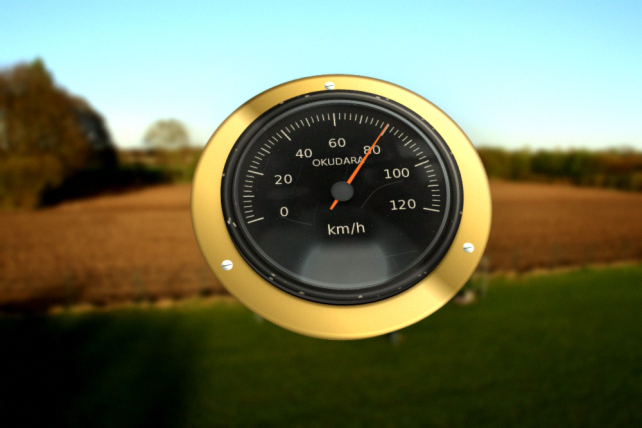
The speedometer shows 80 km/h
